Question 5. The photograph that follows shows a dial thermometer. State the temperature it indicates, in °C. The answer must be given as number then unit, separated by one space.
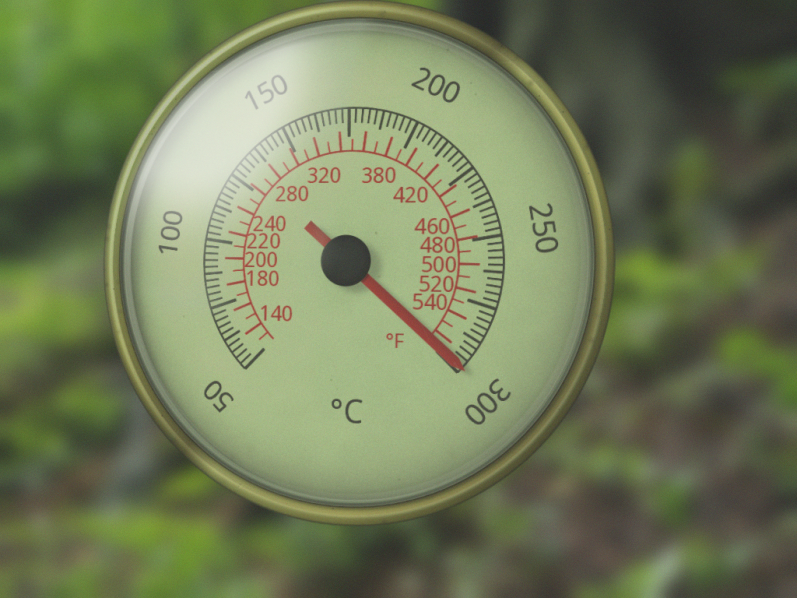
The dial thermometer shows 297.5 °C
